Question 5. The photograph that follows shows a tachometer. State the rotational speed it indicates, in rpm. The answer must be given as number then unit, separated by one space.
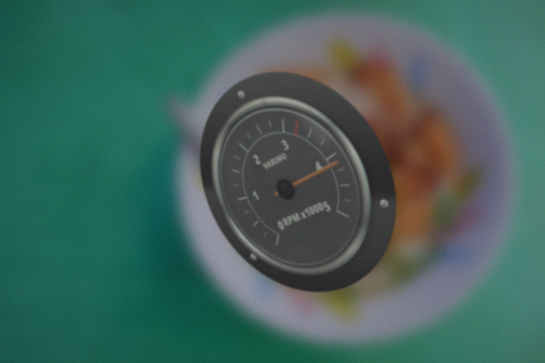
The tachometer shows 4125 rpm
